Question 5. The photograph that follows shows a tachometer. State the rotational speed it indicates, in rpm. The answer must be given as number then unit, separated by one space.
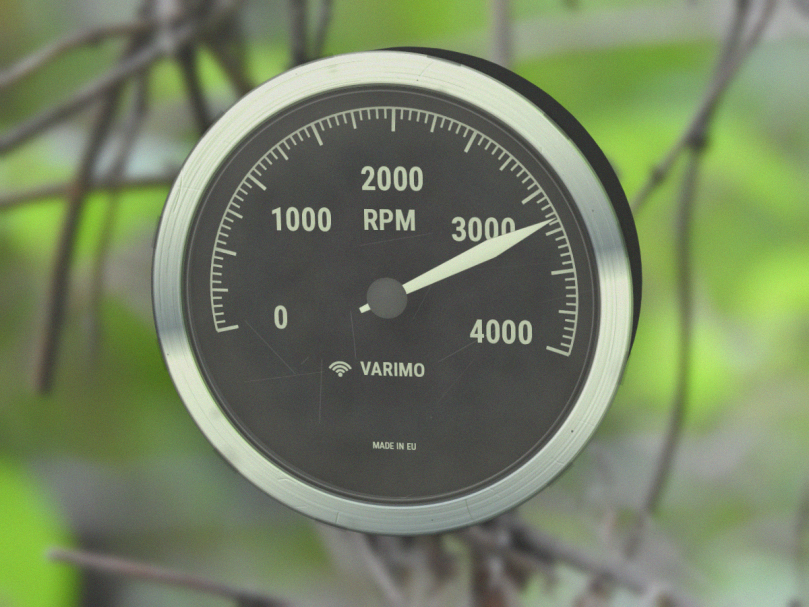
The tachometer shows 3175 rpm
